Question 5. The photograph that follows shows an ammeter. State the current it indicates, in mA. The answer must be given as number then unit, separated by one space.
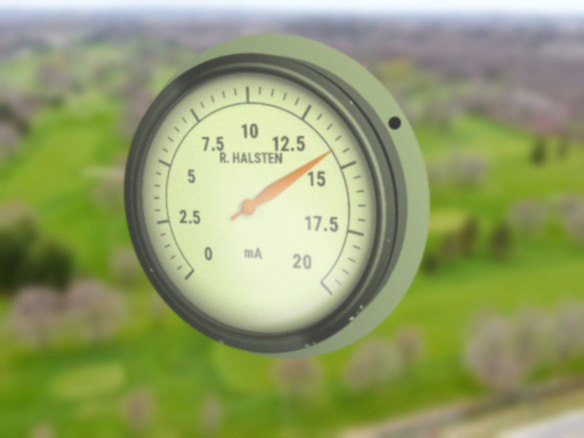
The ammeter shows 14.25 mA
